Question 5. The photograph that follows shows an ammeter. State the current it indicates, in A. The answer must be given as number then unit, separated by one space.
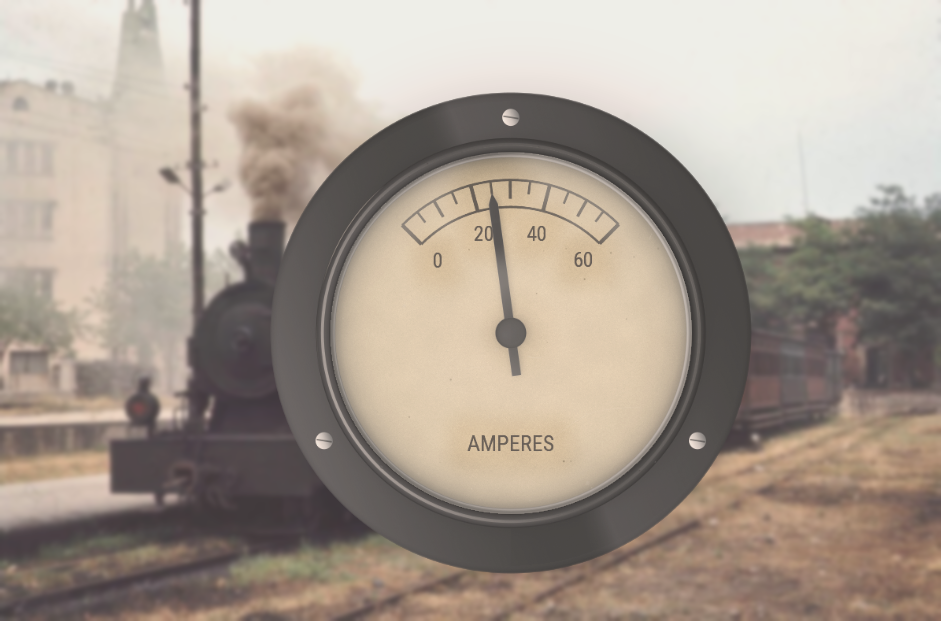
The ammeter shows 25 A
